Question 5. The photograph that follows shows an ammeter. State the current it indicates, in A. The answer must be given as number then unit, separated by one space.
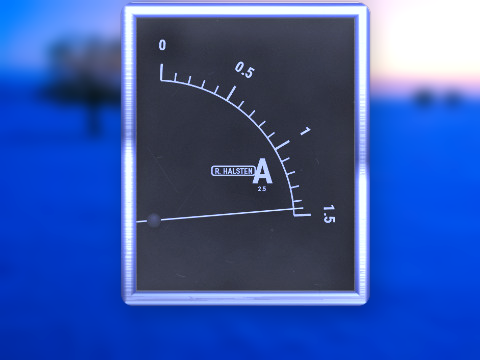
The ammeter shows 1.45 A
